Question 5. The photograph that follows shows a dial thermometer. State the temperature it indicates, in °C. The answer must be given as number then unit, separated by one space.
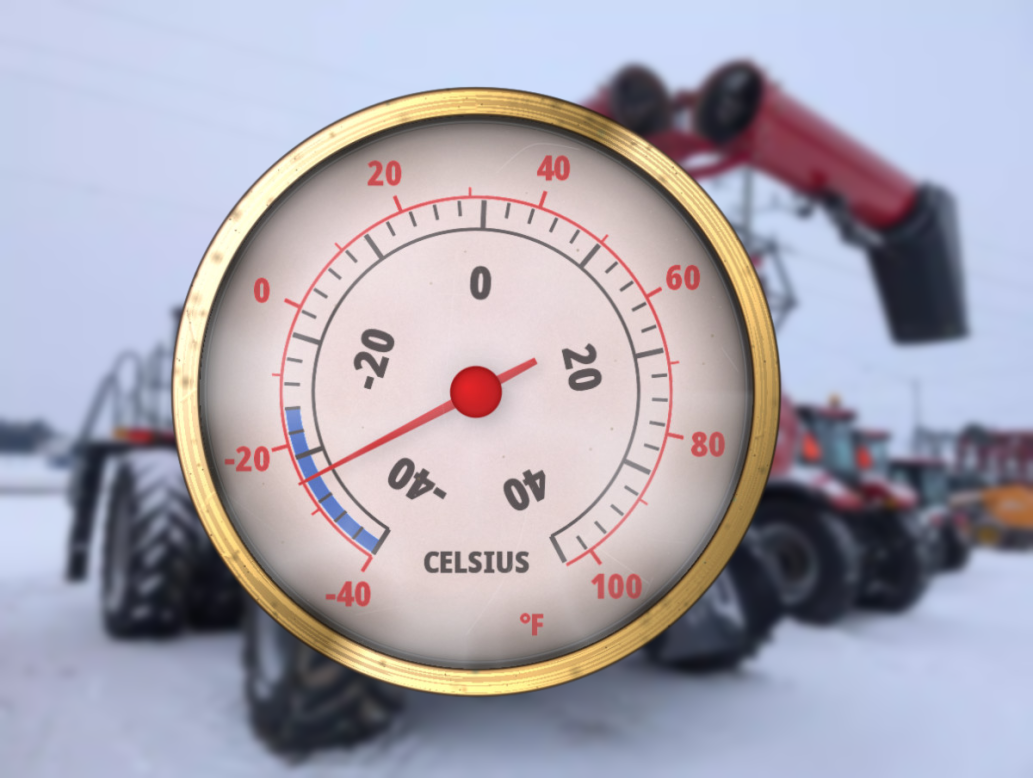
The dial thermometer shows -32 °C
